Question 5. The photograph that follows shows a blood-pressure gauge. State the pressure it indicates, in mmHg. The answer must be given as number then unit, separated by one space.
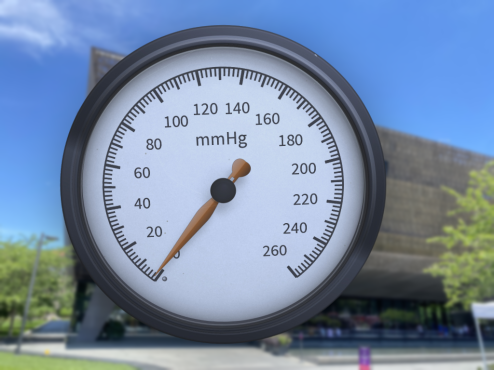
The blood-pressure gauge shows 2 mmHg
